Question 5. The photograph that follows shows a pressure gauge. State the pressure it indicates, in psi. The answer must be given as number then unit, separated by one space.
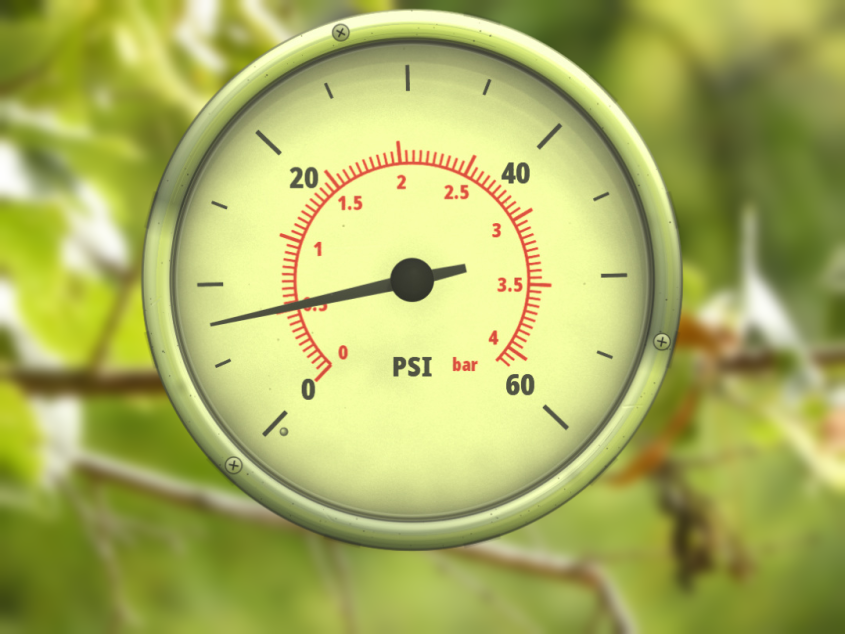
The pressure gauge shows 7.5 psi
